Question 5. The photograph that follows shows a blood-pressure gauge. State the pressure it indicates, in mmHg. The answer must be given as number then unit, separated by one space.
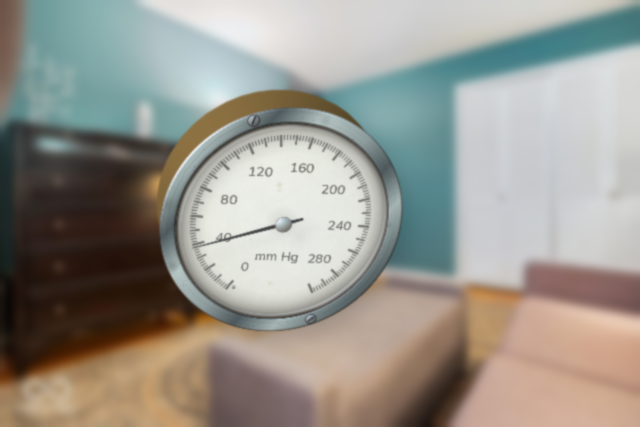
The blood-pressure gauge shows 40 mmHg
